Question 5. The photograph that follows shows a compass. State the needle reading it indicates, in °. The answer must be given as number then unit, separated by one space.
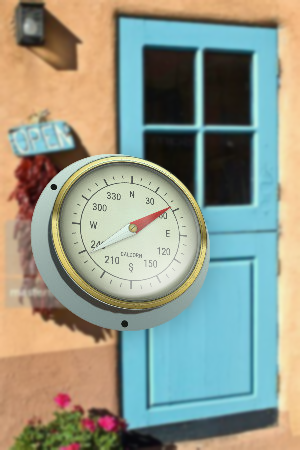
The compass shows 55 °
